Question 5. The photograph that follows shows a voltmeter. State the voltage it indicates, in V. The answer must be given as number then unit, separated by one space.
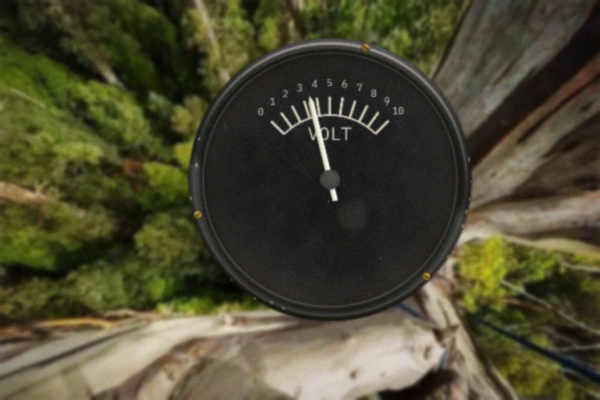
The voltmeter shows 3.5 V
